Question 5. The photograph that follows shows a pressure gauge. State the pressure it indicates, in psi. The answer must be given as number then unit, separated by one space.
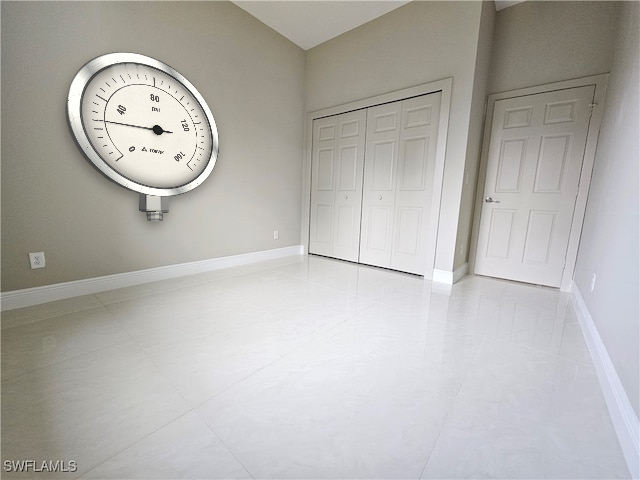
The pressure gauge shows 25 psi
